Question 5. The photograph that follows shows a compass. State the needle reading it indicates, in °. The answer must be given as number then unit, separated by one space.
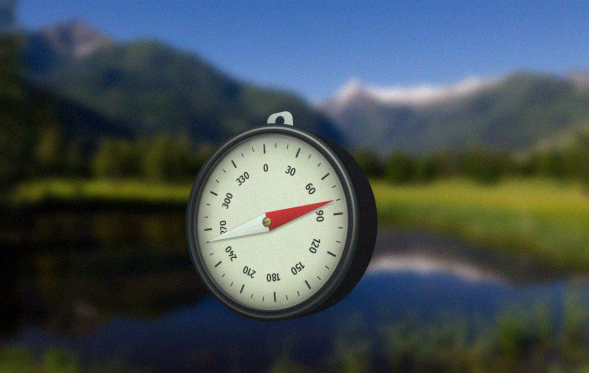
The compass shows 80 °
